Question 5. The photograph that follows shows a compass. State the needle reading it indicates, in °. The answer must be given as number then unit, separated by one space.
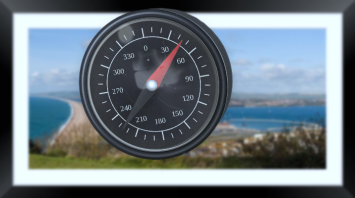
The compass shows 45 °
